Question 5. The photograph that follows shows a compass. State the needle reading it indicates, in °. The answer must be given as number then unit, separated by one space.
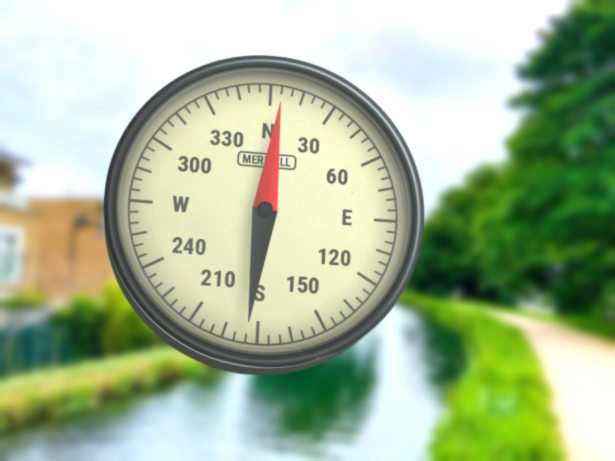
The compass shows 5 °
